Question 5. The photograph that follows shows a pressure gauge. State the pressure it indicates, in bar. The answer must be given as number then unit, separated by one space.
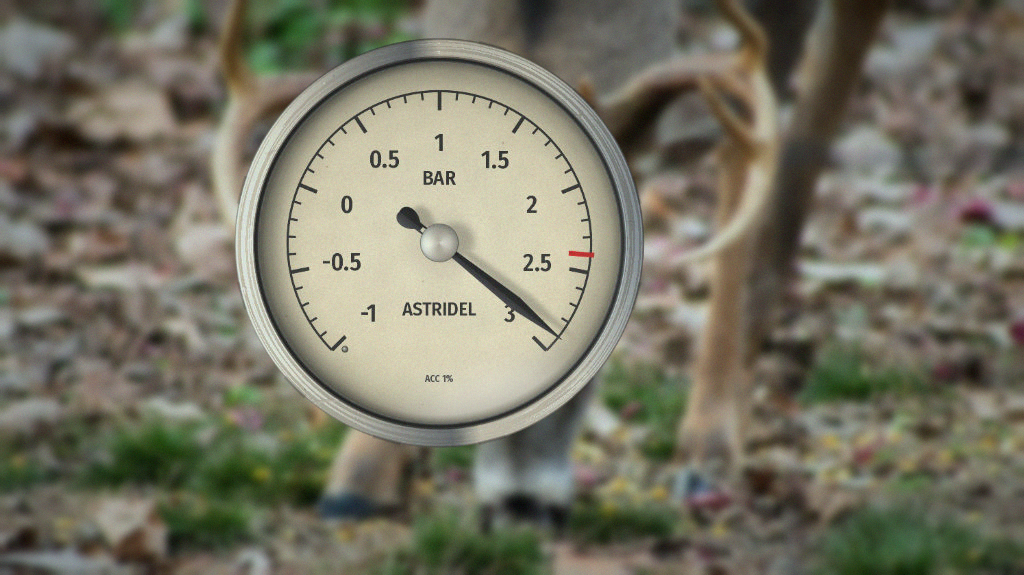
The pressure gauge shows 2.9 bar
